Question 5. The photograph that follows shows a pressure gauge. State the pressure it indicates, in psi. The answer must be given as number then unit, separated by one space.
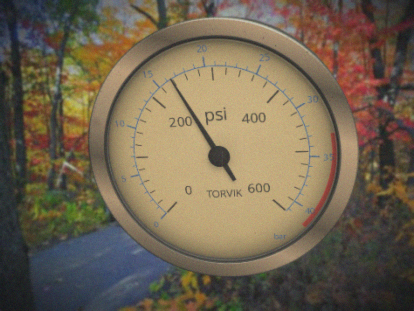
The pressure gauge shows 240 psi
